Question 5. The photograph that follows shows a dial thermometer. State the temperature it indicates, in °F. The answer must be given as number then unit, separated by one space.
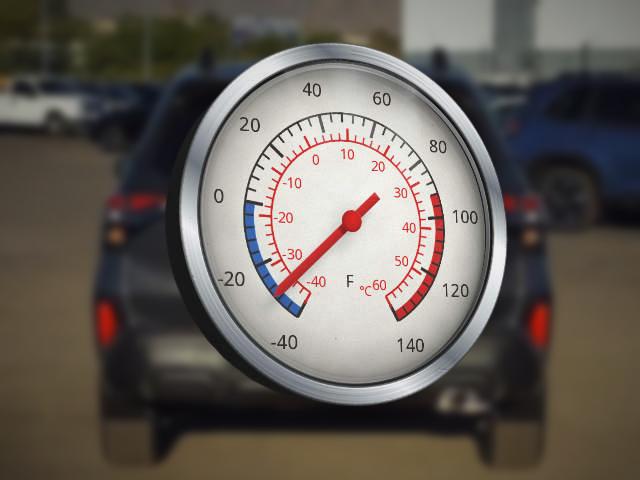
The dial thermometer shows -30 °F
